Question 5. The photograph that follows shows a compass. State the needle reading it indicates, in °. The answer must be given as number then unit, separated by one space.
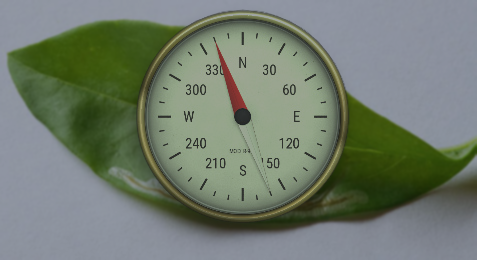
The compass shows 340 °
